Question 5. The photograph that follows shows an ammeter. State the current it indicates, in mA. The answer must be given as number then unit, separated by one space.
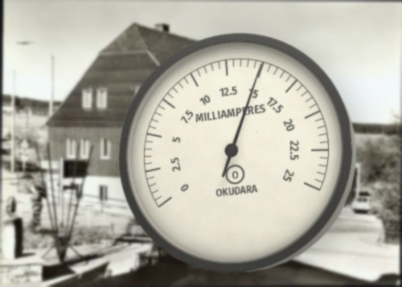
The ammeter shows 15 mA
